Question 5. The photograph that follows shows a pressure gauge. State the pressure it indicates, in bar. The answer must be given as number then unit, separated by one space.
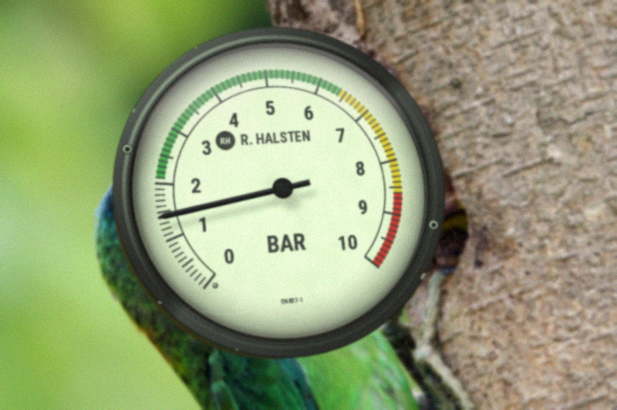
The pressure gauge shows 1.4 bar
